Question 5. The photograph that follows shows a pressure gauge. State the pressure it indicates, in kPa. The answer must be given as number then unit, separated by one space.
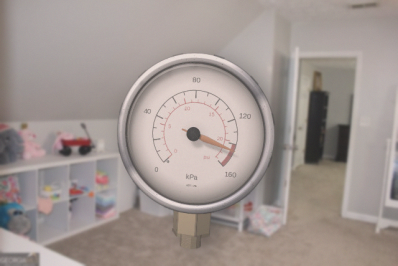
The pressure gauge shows 145 kPa
